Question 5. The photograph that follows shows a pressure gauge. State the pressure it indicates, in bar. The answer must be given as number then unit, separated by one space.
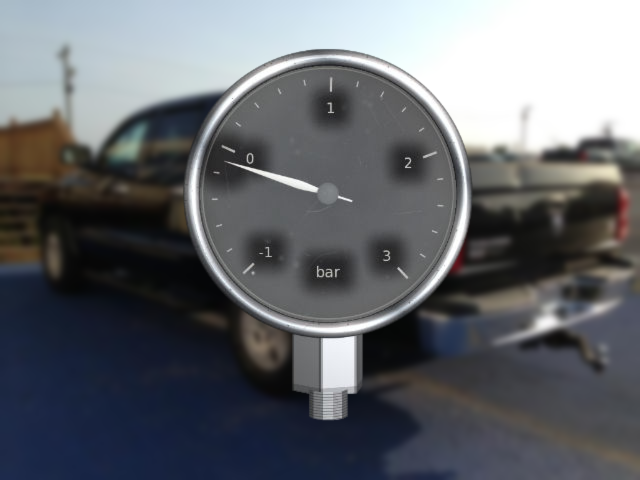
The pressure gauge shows -0.1 bar
